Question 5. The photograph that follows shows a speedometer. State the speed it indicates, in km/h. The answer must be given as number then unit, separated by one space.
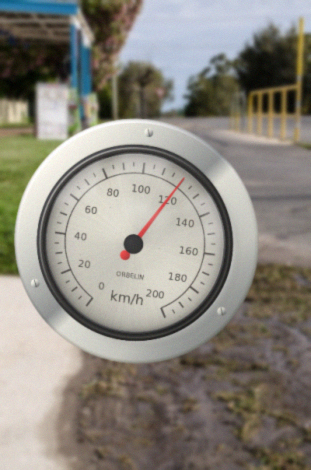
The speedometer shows 120 km/h
